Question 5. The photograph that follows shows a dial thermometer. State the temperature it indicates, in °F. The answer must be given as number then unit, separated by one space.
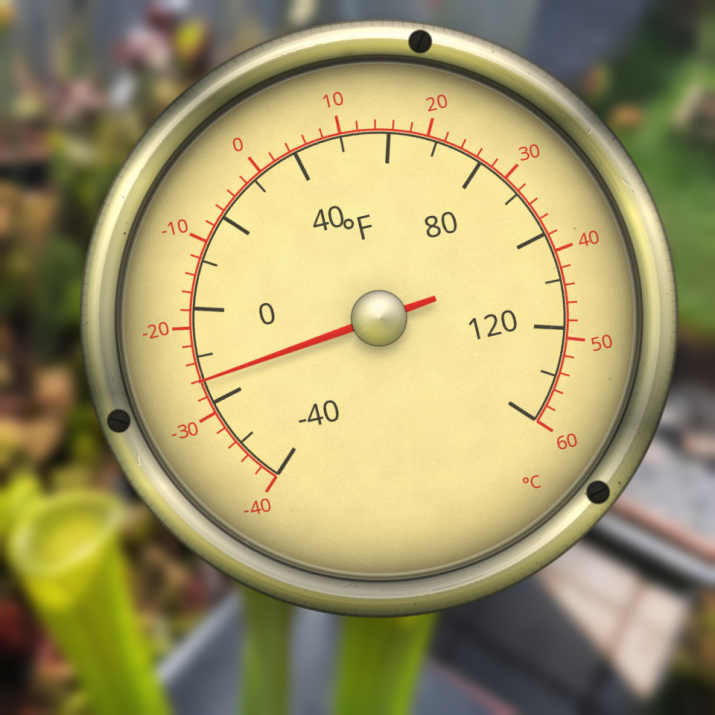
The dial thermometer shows -15 °F
